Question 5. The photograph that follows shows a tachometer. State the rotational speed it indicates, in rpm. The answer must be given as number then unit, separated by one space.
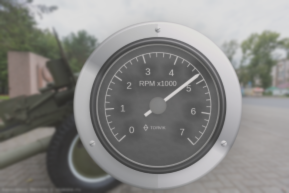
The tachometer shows 4800 rpm
